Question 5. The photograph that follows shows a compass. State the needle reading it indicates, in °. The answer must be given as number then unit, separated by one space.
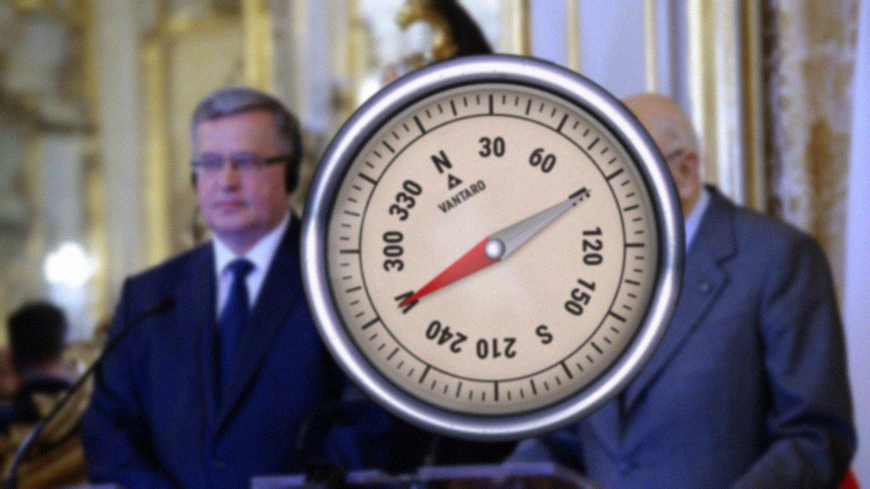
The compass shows 270 °
